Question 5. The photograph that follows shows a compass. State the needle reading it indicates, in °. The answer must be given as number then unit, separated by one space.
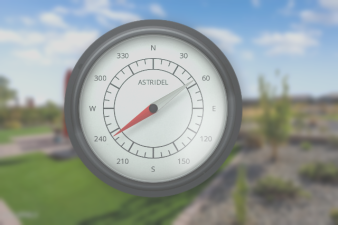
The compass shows 235 °
